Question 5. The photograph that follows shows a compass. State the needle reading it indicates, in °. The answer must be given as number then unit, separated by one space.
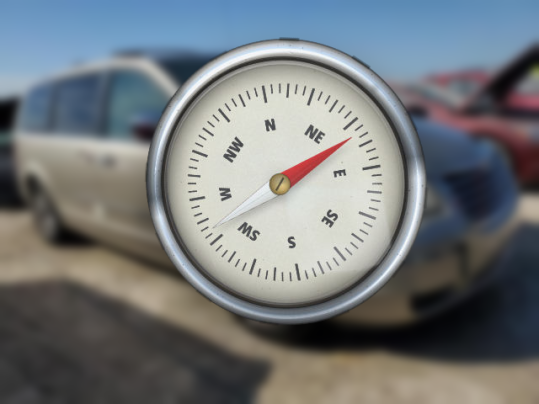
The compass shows 67.5 °
